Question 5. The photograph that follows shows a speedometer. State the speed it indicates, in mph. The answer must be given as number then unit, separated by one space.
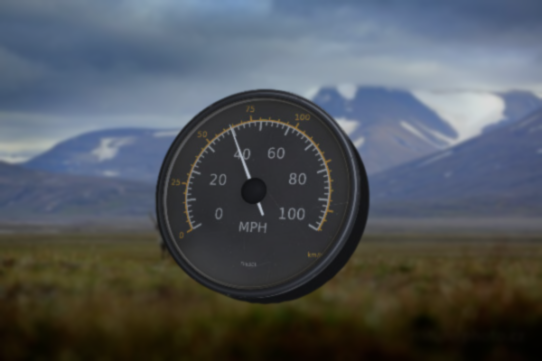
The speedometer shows 40 mph
